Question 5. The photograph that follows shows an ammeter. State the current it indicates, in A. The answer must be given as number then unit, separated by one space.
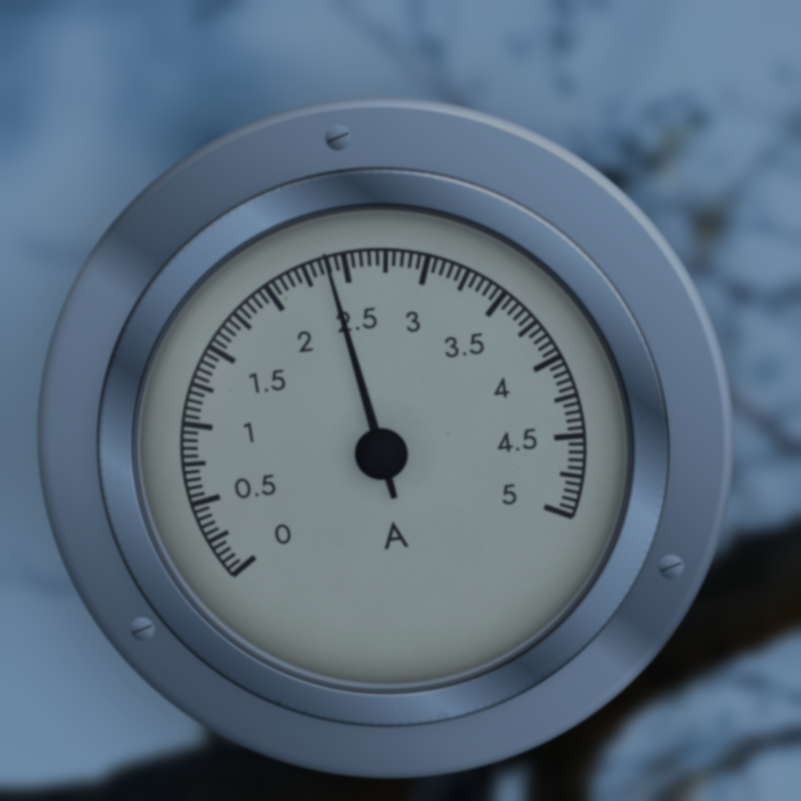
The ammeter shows 2.4 A
